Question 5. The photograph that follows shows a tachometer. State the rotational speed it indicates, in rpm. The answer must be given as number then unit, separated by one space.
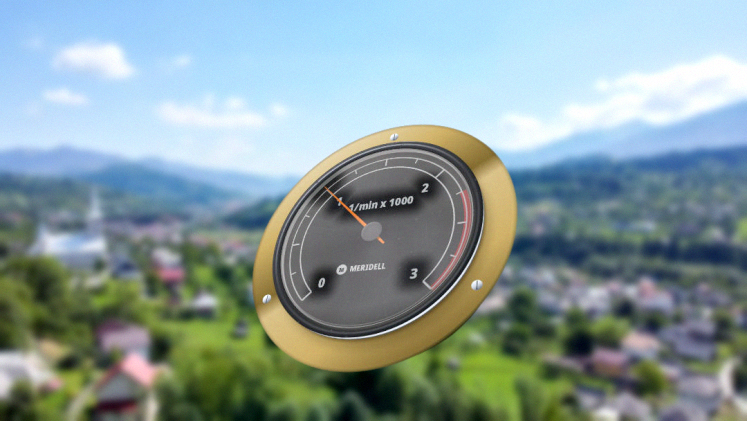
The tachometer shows 1000 rpm
